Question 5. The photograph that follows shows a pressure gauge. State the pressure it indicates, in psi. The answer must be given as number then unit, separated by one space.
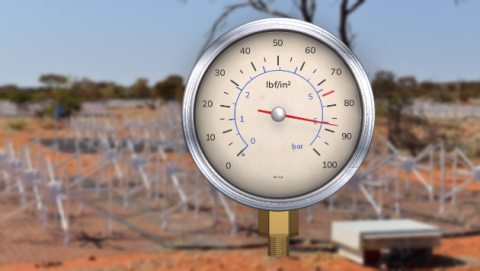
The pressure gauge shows 87.5 psi
